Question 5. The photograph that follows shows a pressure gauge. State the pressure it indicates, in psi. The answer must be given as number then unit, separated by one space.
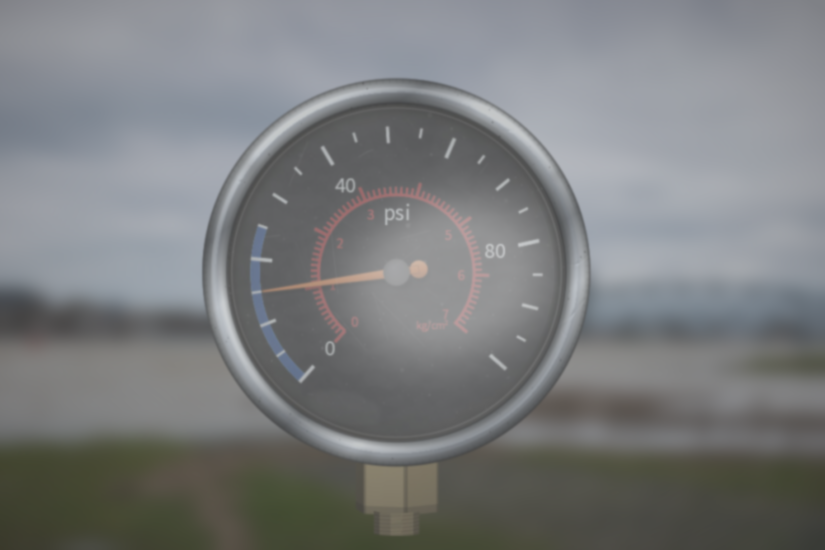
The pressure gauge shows 15 psi
